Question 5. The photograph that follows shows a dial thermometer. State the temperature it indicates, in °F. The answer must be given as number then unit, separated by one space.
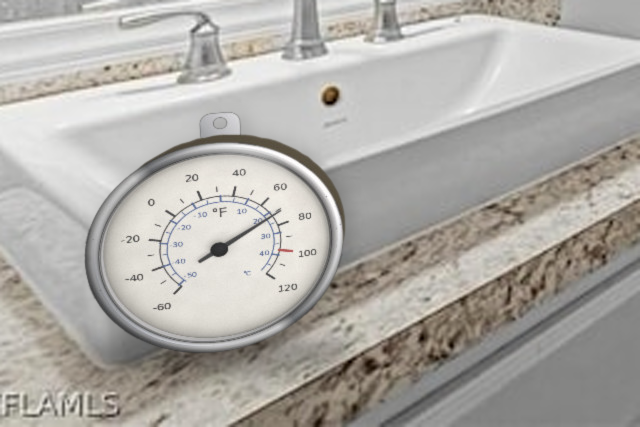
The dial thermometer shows 70 °F
